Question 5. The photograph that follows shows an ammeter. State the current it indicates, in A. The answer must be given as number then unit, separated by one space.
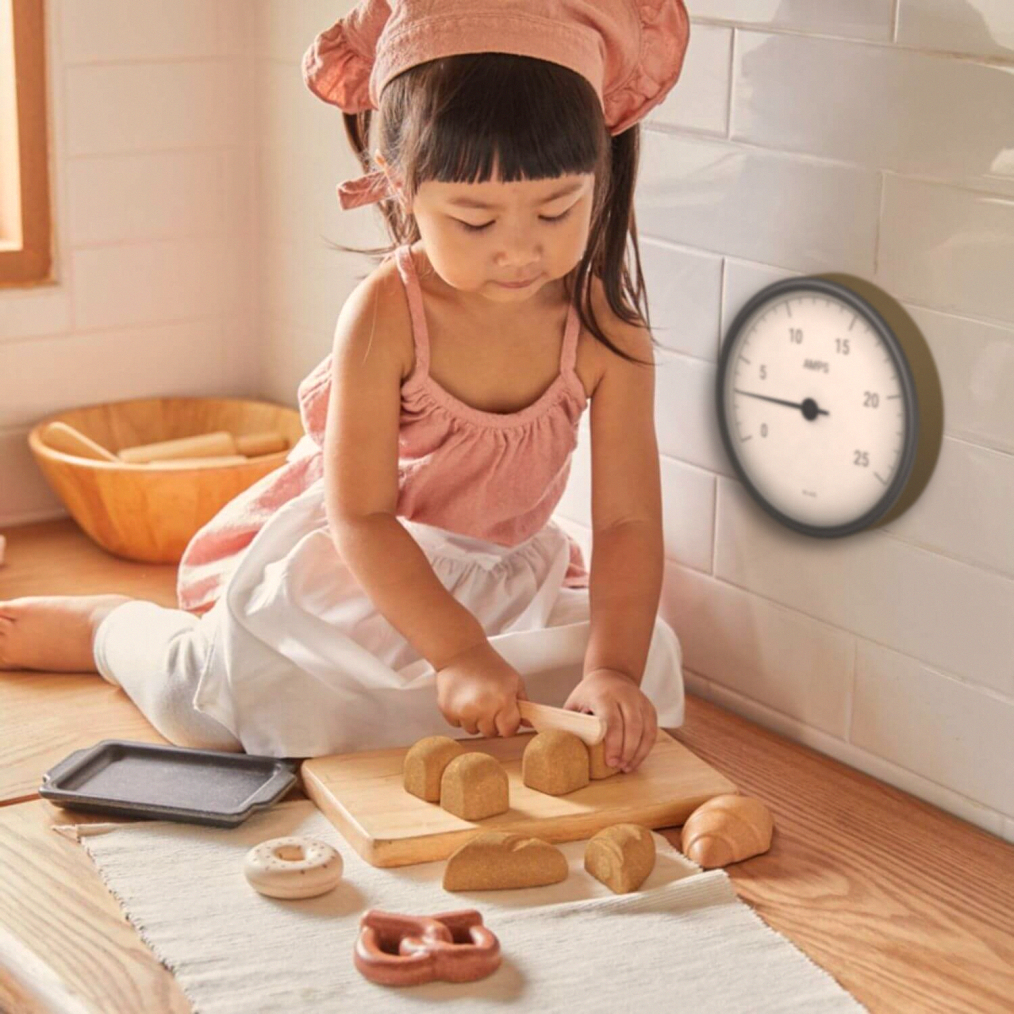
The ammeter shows 3 A
